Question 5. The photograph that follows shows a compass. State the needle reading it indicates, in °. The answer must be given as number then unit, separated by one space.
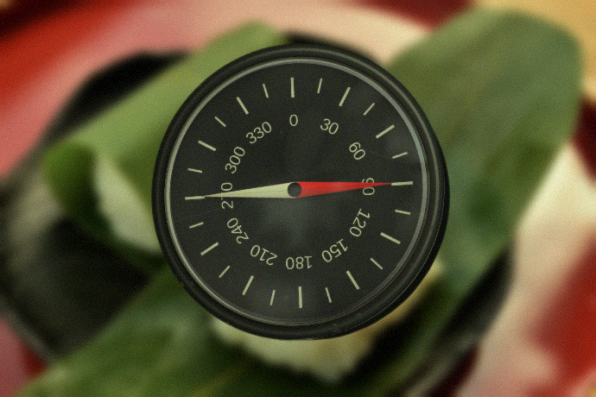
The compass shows 90 °
